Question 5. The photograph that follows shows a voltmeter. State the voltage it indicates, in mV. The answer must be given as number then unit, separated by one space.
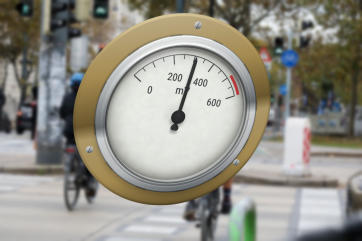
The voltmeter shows 300 mV
